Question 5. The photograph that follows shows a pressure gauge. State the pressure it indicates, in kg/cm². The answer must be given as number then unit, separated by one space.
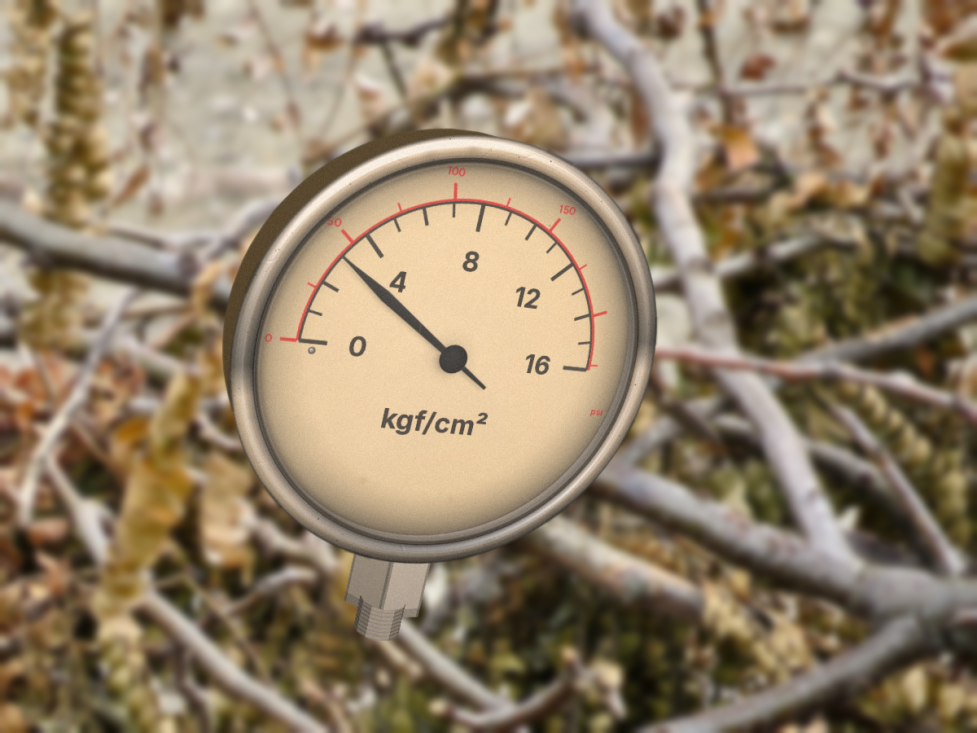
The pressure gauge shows 3 kg/cm²
